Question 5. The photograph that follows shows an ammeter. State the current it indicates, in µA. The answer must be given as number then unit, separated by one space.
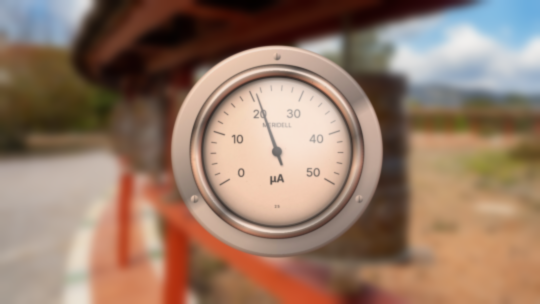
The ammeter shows 21 µA
